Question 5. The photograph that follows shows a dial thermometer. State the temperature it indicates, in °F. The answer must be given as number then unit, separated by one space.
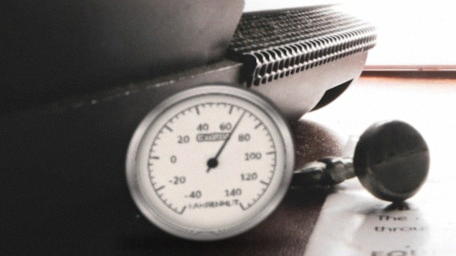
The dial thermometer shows 68 °F
